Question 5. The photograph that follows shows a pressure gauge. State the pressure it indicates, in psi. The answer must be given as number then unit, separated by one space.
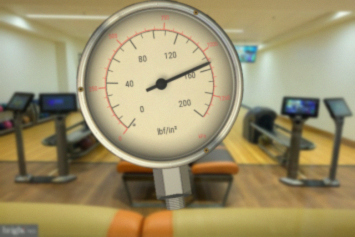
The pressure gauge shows 155 psi
